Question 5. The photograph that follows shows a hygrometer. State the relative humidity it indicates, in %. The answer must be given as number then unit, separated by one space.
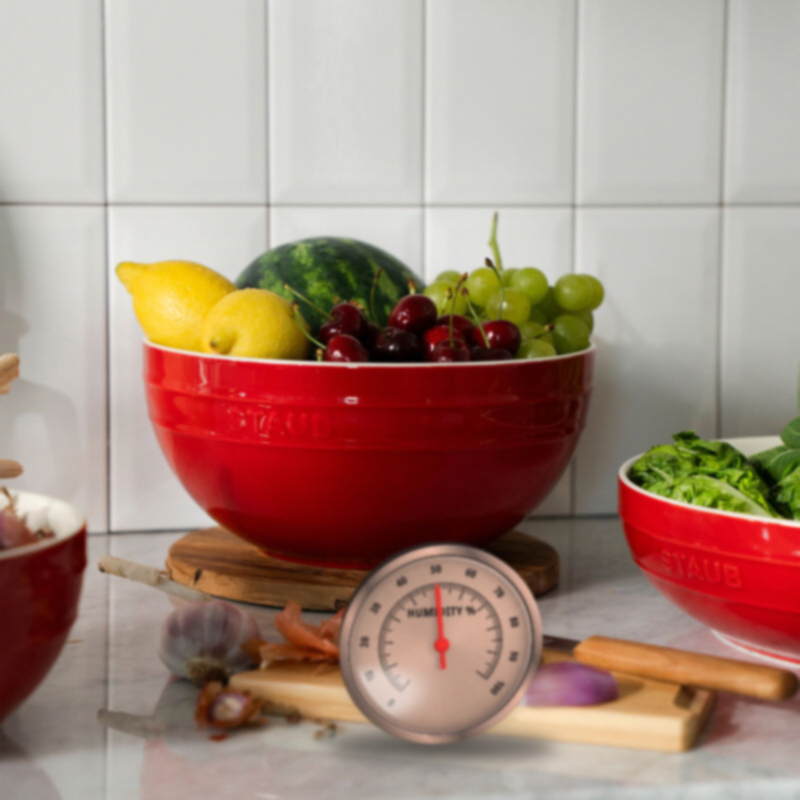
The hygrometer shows 50 %
